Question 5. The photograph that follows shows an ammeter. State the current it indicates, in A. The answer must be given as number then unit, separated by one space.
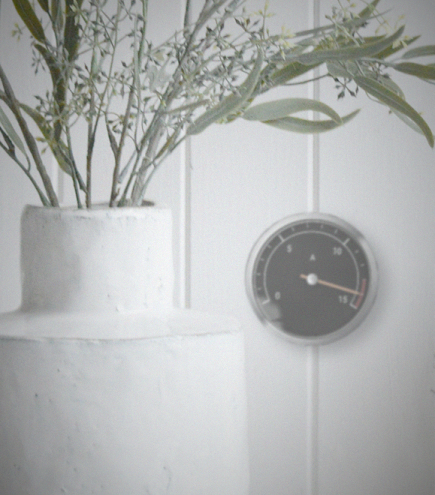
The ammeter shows 14 A
